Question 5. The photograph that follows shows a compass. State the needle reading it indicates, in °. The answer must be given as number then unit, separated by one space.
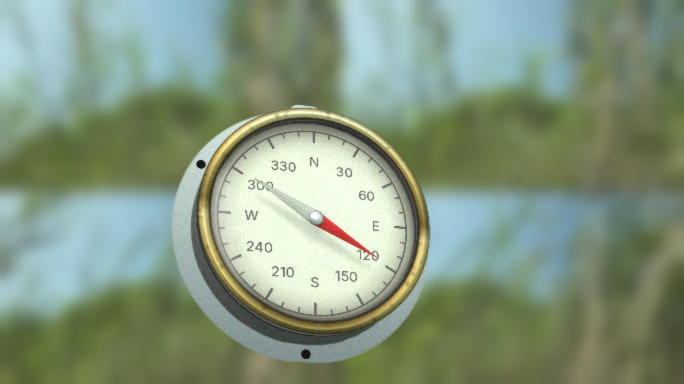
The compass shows 120 °
